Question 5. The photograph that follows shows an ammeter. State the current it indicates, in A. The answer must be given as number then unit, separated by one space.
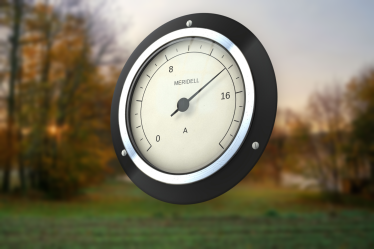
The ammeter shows 14 A
